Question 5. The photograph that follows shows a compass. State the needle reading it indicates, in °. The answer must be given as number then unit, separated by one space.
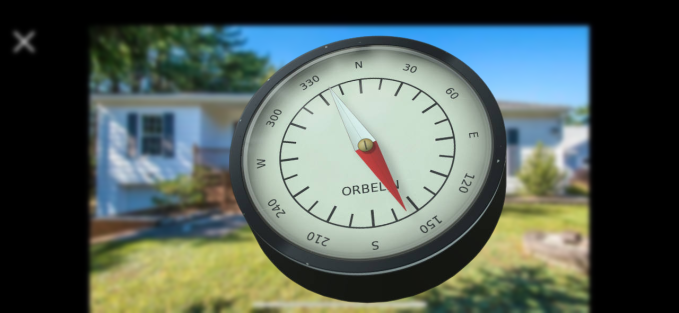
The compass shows 157.5 °
